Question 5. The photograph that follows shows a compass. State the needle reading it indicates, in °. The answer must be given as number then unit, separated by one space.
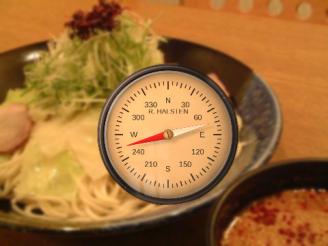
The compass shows 255 °
